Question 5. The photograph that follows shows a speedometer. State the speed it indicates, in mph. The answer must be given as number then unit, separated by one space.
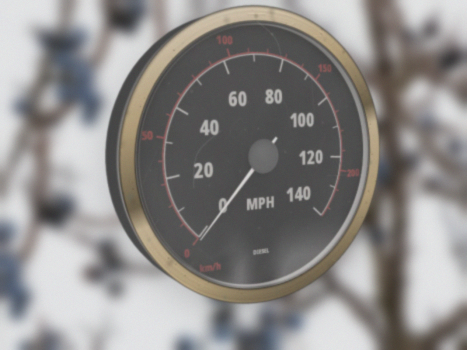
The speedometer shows 0 mph
